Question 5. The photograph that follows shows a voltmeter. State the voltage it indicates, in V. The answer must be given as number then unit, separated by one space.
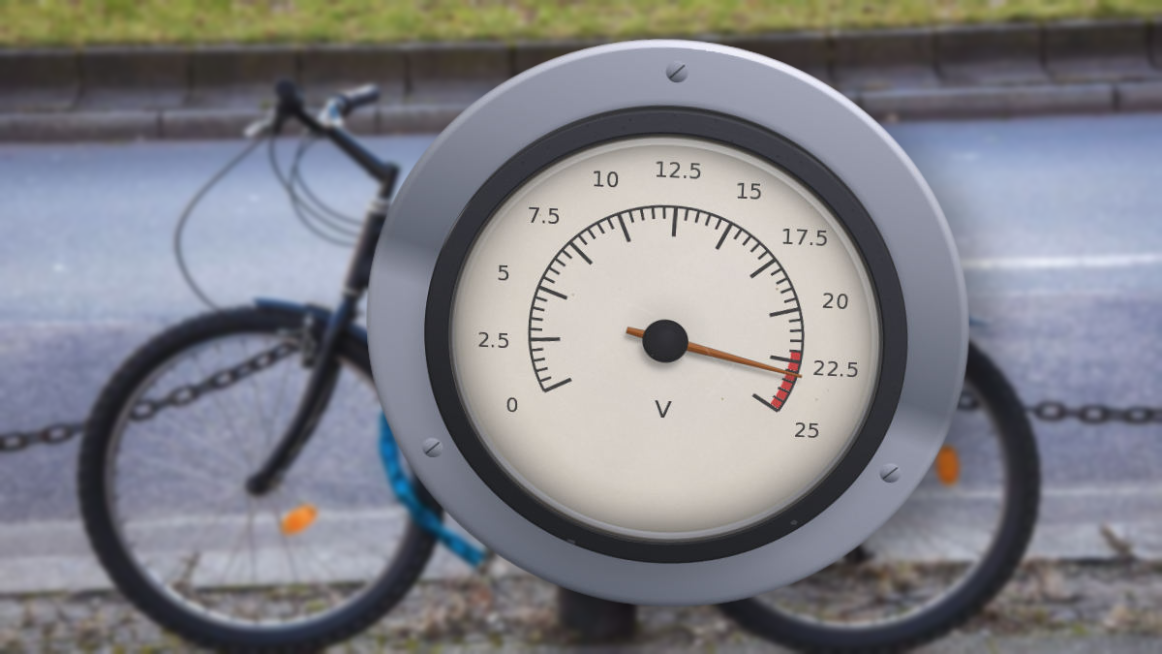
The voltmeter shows 23 V
